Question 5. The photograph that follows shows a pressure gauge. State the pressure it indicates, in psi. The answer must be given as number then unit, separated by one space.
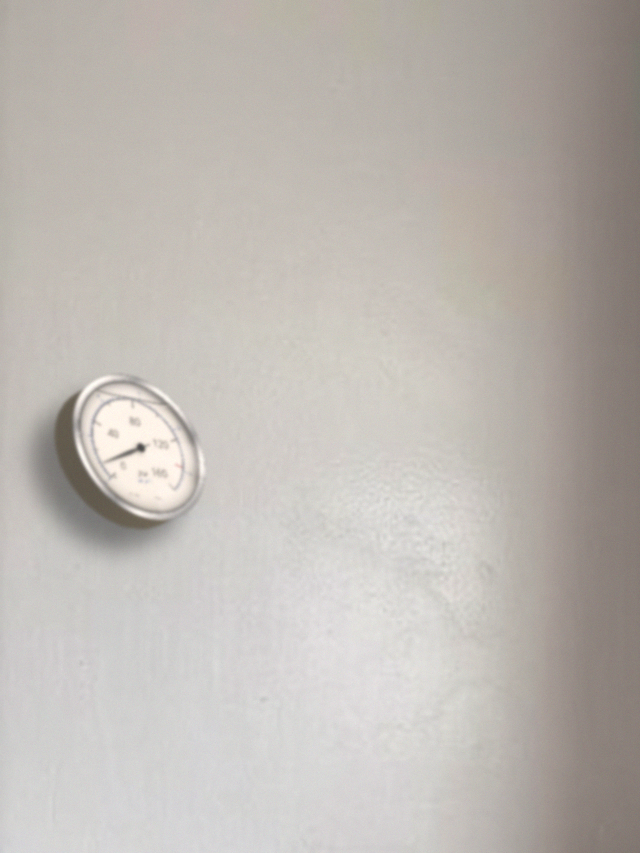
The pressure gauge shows 10 psi
